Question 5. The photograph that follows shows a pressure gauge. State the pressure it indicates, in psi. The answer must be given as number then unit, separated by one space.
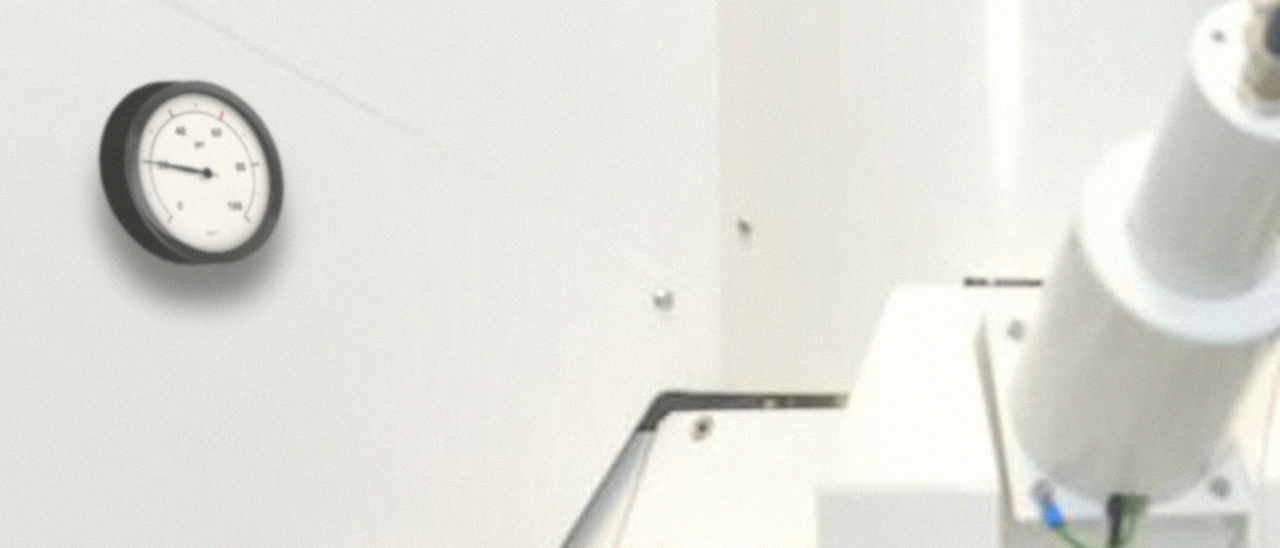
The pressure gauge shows 20 psi
